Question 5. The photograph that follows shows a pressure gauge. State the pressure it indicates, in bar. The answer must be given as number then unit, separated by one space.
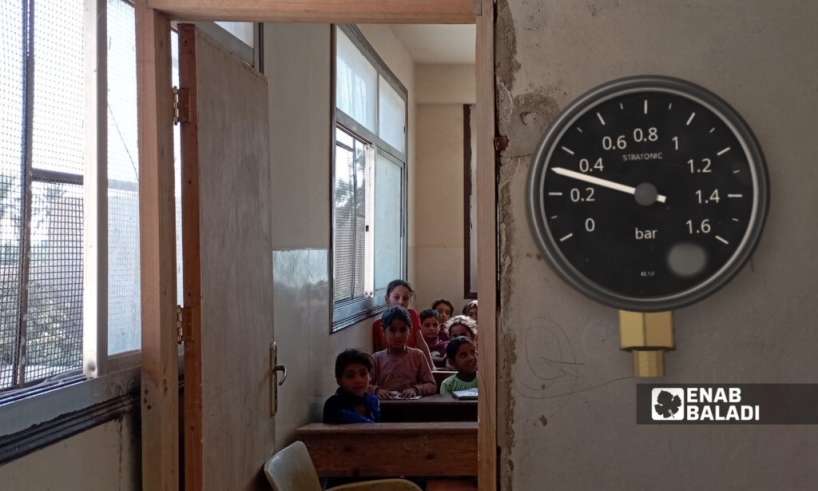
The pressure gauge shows 0.3 bar
